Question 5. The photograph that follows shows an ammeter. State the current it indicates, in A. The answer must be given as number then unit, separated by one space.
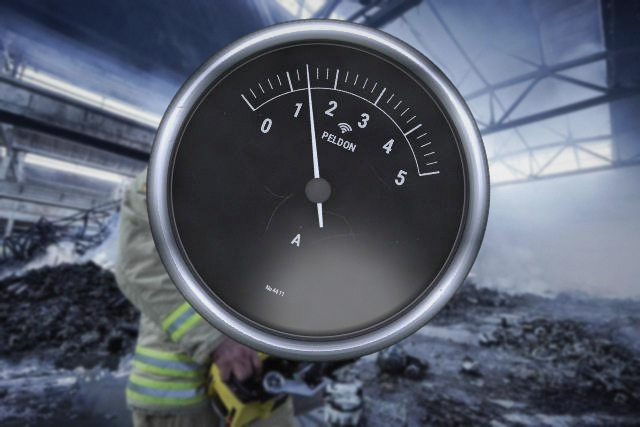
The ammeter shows 1.4 A
